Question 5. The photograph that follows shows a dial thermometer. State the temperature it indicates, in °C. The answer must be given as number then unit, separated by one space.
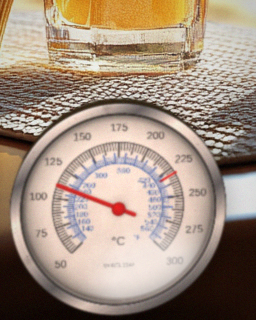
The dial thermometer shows 112.5 °C
